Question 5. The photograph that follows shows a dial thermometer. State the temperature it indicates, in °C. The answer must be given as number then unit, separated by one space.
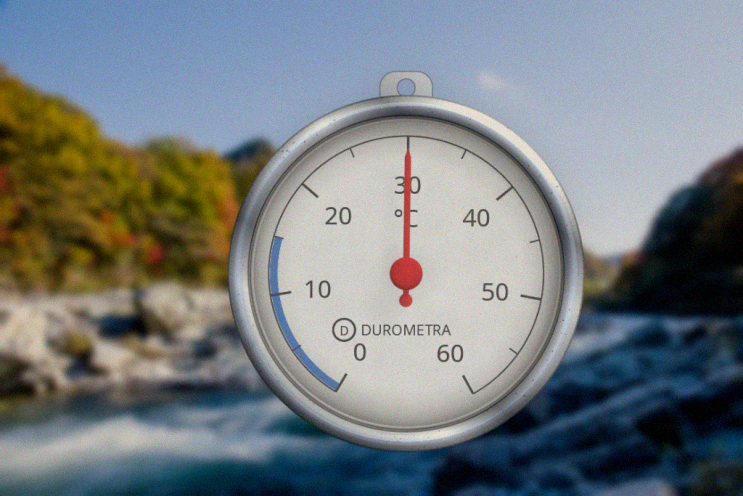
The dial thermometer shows 30 °C
